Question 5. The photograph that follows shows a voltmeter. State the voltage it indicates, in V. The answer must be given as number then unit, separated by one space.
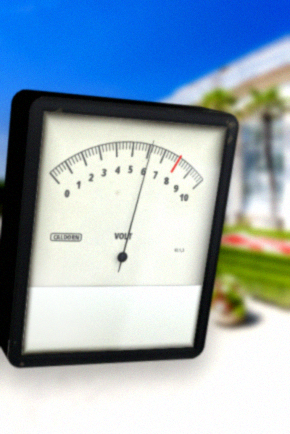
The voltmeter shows 6 V
